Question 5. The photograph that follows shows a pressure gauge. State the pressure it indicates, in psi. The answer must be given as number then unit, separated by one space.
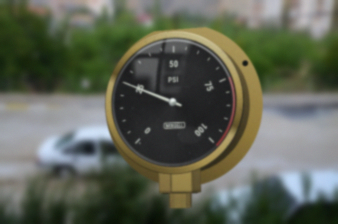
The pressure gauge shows 25 psi
